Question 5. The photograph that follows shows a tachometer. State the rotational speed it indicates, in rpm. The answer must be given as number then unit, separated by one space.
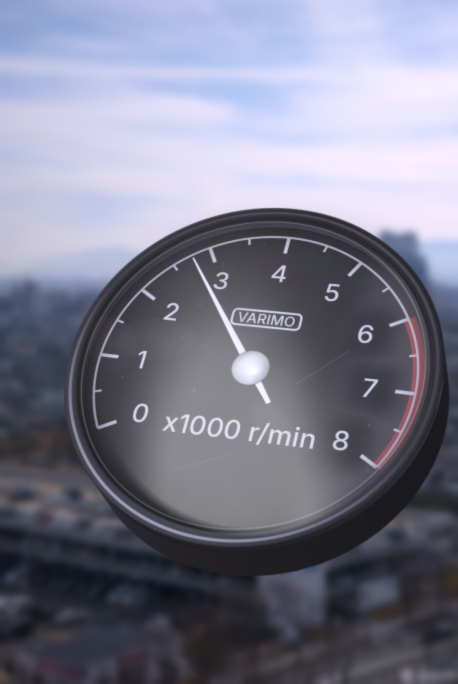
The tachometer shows 2750 rpm
